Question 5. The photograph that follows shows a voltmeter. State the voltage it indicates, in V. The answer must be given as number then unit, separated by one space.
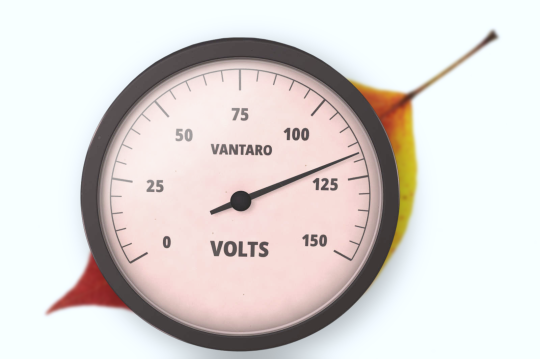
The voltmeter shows 117.5 V
